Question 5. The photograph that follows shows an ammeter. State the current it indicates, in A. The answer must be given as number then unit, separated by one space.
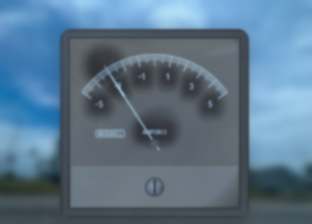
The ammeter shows -3 A
